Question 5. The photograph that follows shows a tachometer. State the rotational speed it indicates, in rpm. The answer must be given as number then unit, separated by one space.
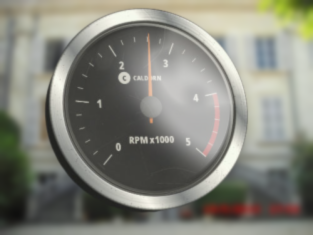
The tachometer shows 2600 rpm
